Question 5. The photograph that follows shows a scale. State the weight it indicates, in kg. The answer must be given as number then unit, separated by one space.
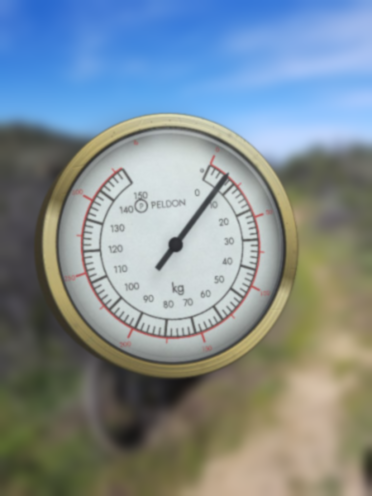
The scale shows 6 kg
